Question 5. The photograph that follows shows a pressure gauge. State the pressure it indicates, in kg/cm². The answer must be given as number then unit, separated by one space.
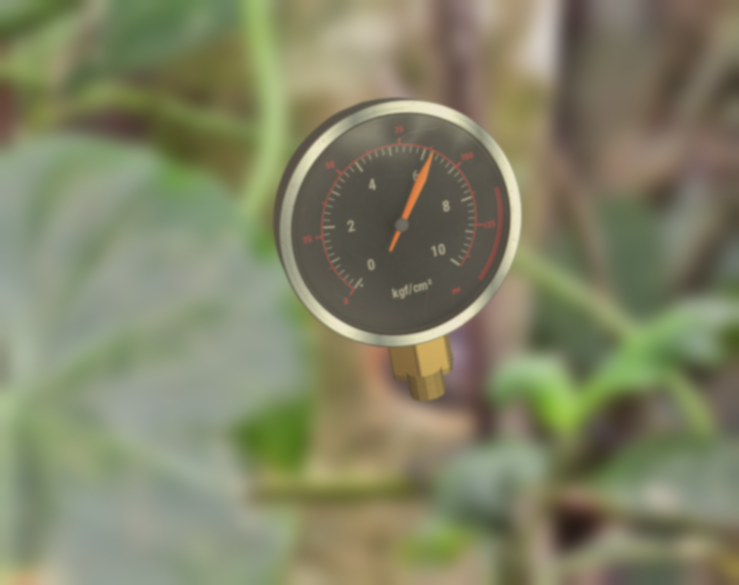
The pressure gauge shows 6.2 kg/cm²
